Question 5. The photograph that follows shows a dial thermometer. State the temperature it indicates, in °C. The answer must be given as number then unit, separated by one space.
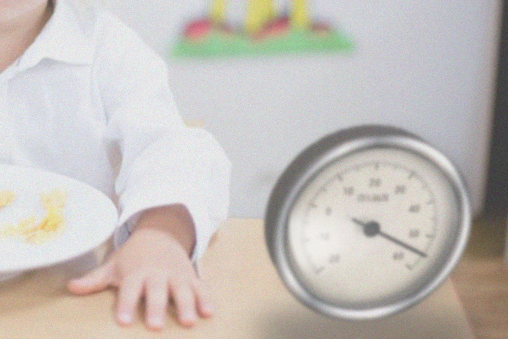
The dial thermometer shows 55 °C
